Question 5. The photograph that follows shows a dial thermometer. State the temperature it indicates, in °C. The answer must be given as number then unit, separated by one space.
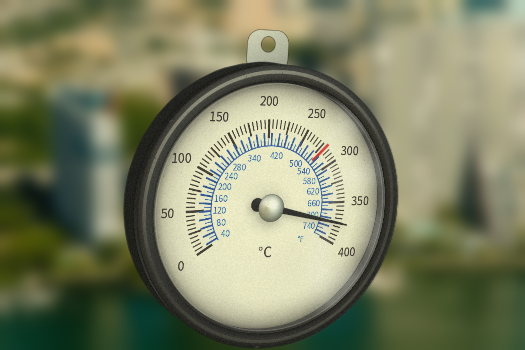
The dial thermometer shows 375 °C
